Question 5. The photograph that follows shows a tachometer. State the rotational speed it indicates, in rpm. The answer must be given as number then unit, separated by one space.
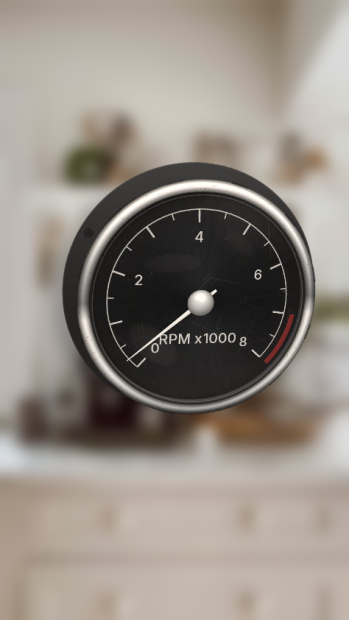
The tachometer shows 250 rpm
